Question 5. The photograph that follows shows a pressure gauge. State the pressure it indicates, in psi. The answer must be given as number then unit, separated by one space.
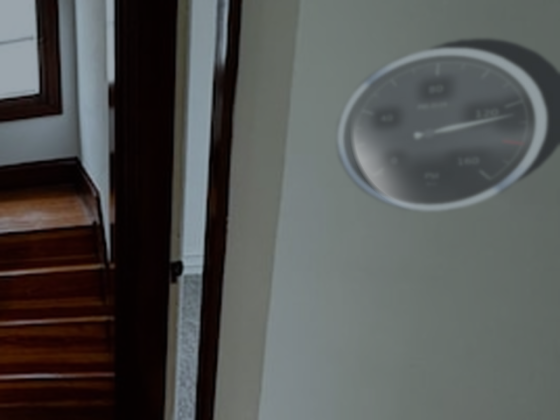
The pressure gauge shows 125 psi
